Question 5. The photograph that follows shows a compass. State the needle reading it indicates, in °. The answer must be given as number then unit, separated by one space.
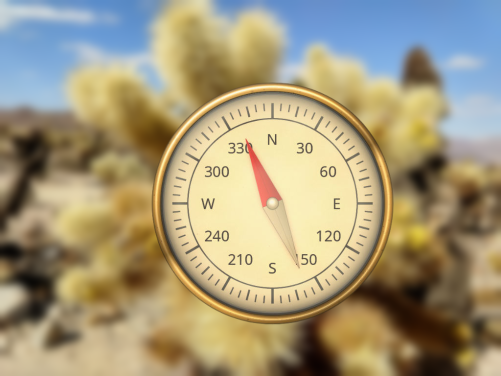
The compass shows 337.5 °
